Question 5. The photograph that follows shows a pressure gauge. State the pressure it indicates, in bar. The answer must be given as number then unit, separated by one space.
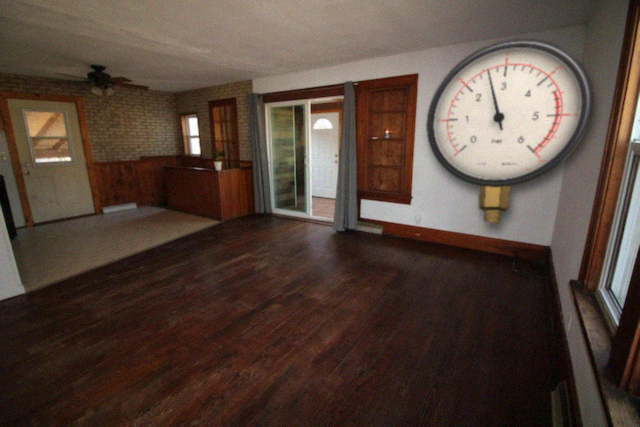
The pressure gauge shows 2.6 bar
